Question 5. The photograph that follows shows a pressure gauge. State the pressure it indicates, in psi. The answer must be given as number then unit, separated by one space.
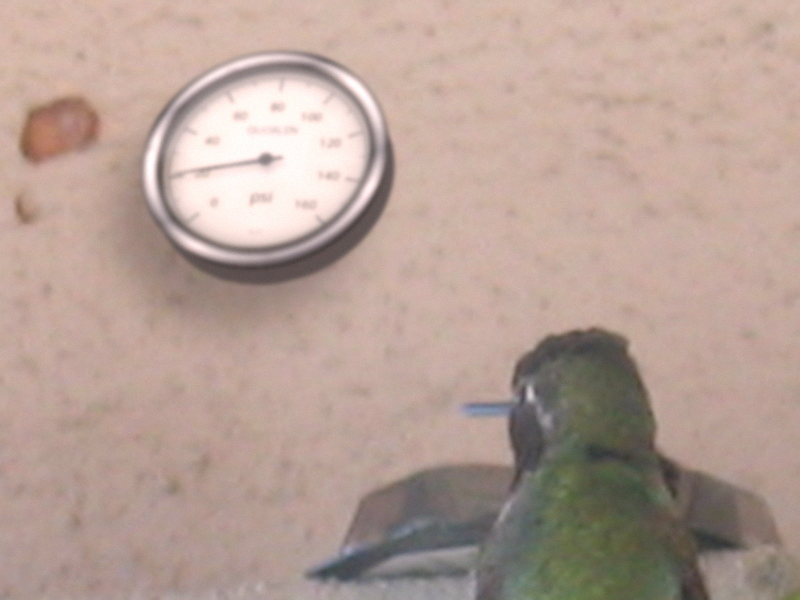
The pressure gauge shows 20 psi
